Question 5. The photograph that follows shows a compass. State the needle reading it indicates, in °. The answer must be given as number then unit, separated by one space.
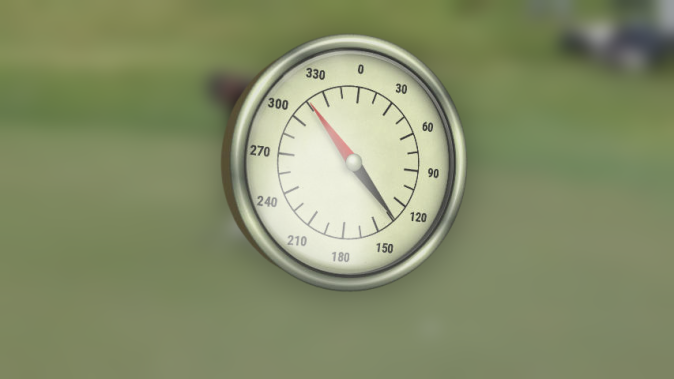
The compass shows 315 °
